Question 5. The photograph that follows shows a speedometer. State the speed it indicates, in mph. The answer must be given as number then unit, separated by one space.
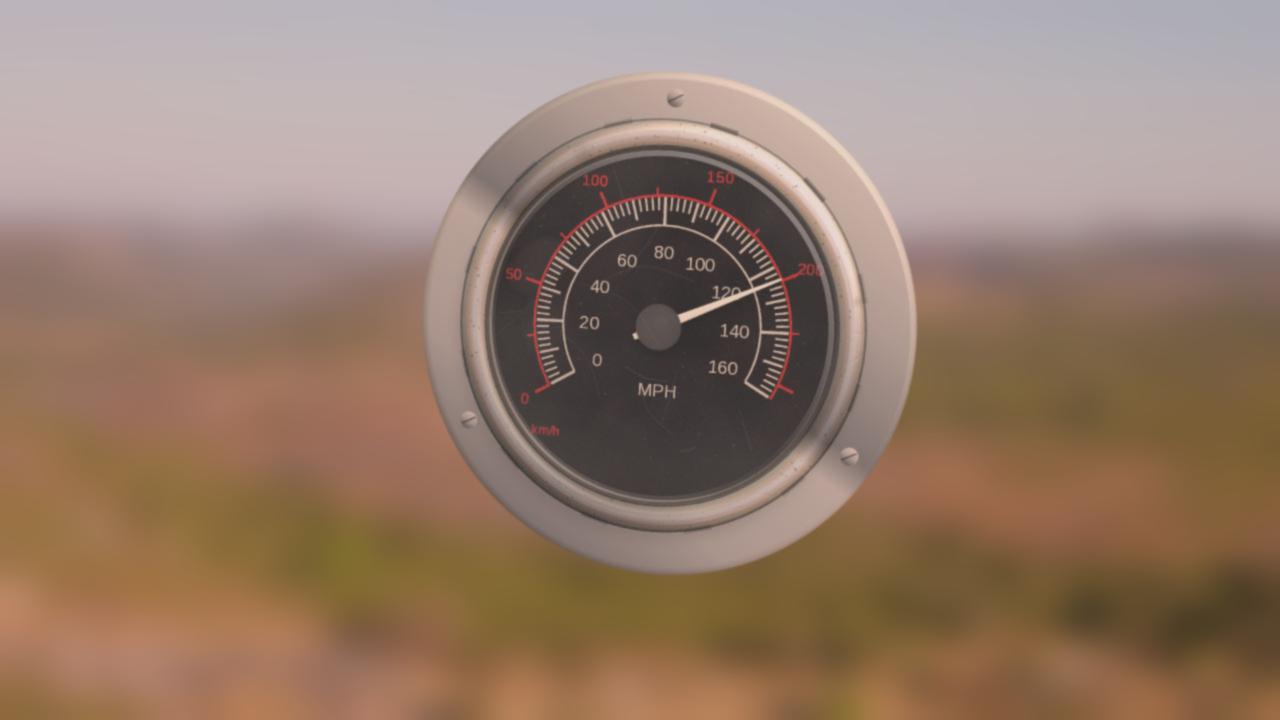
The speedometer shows 124 mph
